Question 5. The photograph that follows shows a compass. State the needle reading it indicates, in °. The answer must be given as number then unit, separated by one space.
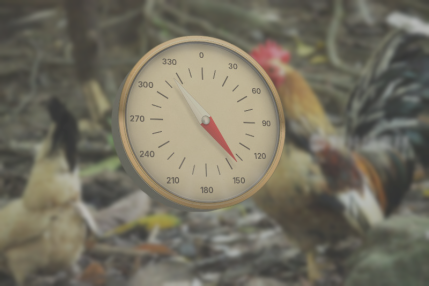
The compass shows 142.5 °
